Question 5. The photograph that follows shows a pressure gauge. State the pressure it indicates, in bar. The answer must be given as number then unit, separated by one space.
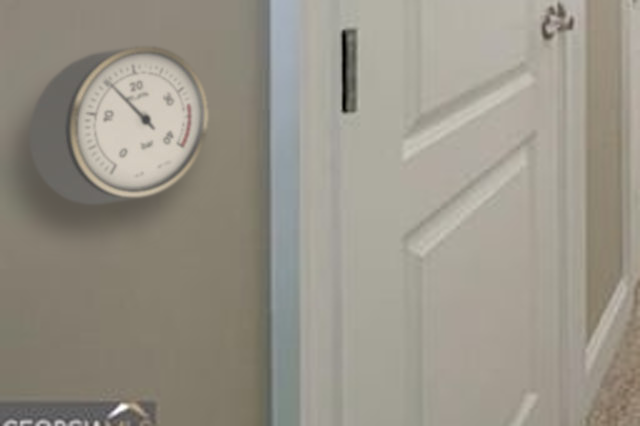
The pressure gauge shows 15 bar
